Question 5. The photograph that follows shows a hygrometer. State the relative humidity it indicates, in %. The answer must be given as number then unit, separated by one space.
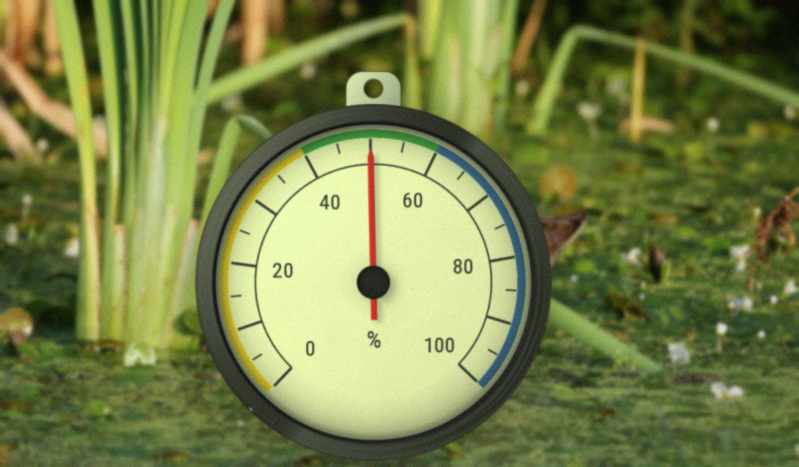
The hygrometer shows 50 %
